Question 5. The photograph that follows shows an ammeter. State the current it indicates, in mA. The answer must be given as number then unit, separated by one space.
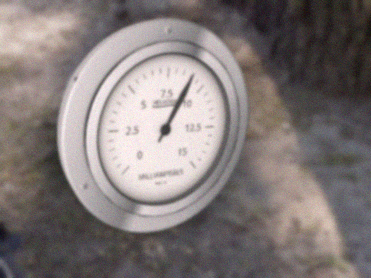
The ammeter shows 9 mA
